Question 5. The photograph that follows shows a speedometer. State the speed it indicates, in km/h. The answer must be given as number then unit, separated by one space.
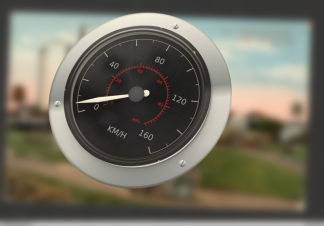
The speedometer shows 5 km/h
